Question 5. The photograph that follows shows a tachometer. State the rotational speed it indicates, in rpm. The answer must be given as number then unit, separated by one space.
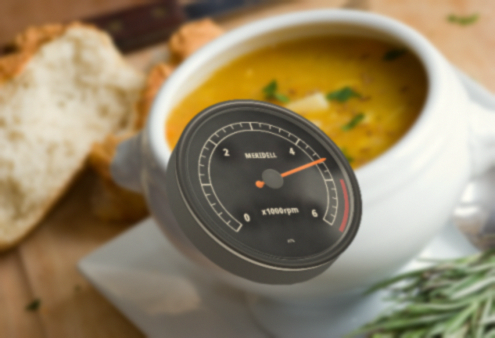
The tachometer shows 4600 rpm
